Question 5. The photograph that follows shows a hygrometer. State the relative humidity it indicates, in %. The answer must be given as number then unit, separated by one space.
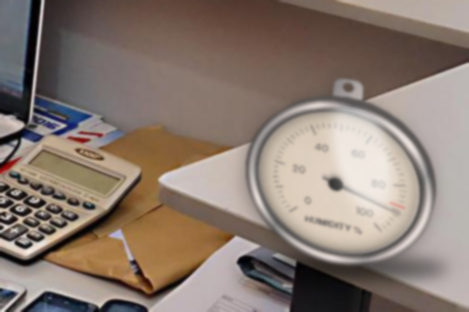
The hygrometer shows 90 %
